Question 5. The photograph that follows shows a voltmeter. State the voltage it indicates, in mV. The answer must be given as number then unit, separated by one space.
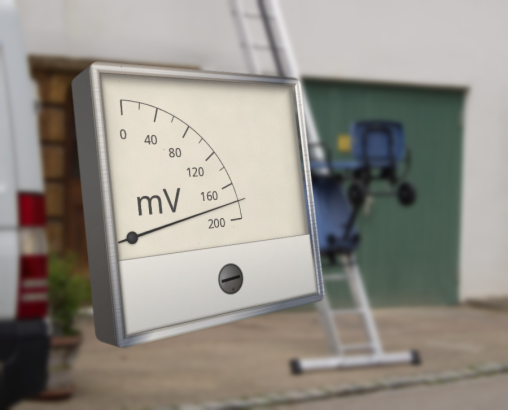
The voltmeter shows 180 mV
